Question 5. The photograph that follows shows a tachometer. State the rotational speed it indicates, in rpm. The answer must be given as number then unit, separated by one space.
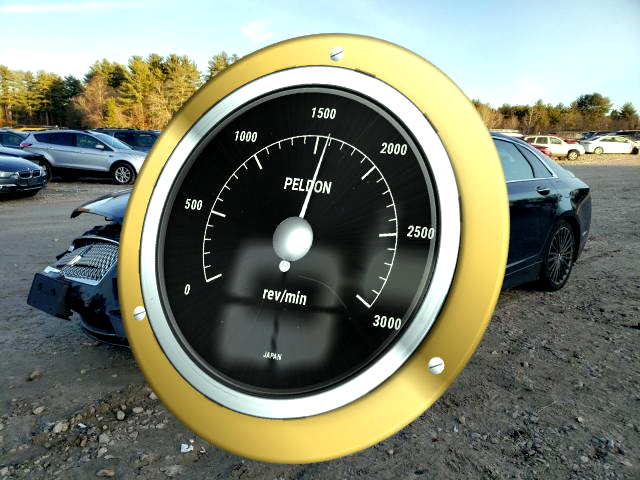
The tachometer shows 1600 rpm
